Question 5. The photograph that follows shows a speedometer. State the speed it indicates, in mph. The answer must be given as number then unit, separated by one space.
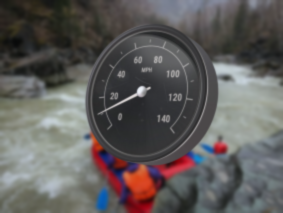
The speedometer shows 10 mph
